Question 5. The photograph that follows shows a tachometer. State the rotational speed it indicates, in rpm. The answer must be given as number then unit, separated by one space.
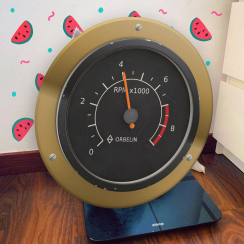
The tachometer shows 4000 rpm
